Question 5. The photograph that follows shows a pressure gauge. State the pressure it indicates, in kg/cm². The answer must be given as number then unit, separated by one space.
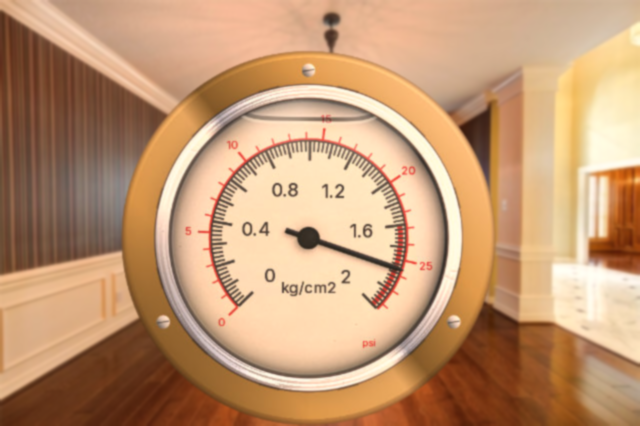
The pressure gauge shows 1.8 kg/cm²
